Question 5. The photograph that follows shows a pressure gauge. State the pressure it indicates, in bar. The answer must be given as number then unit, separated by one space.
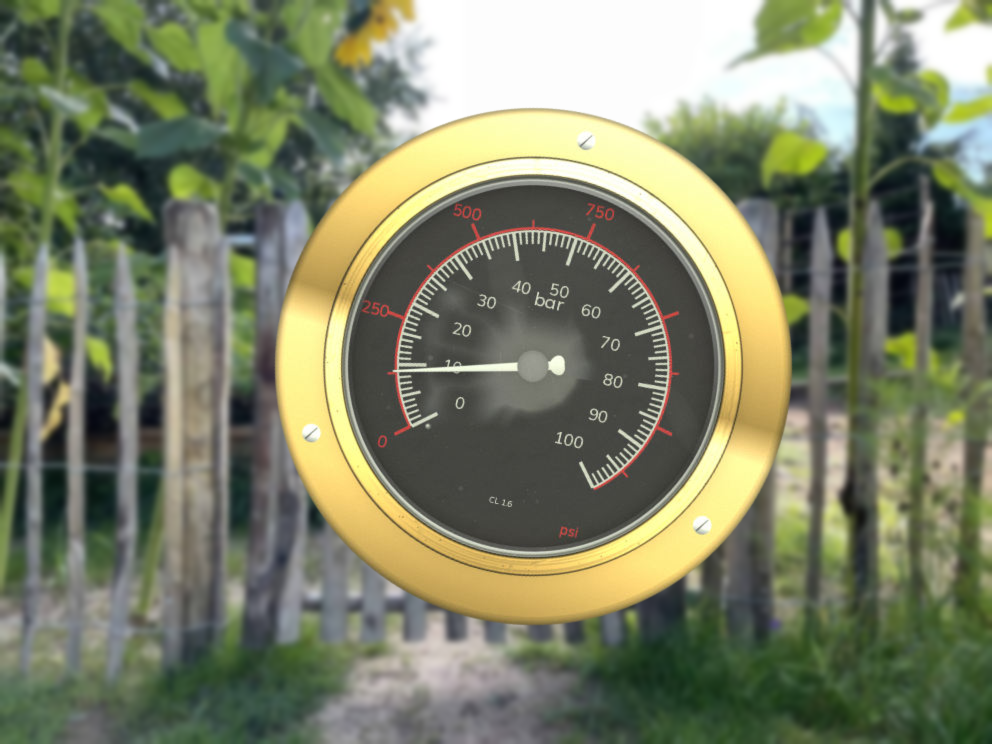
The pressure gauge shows 9 bar
